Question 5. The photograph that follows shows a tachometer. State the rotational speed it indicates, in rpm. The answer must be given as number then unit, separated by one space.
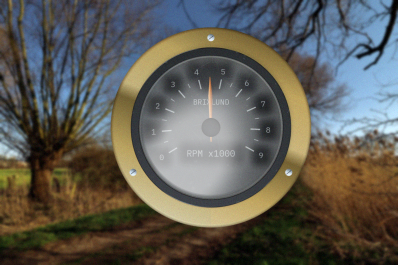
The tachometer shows 4500 rpm
